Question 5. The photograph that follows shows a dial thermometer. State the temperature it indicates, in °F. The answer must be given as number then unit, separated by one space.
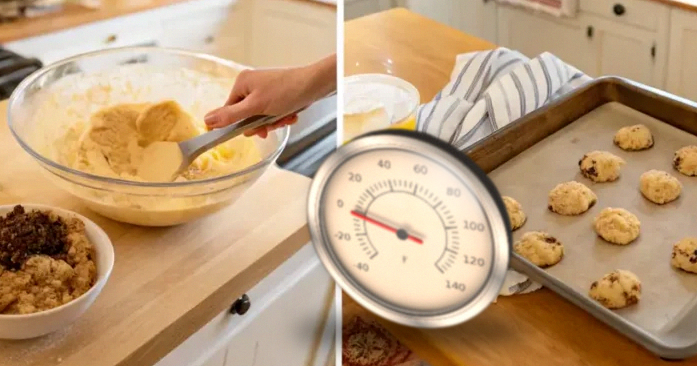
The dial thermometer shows 0 °F
